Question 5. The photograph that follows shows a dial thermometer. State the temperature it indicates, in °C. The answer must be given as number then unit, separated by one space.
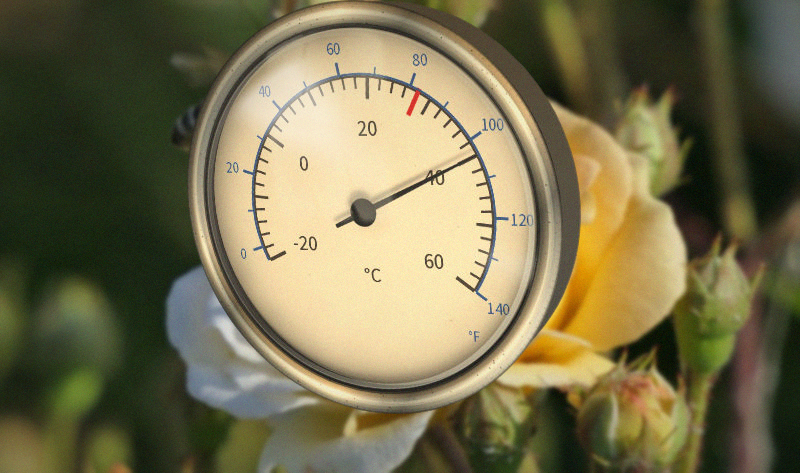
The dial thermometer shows 40 °C
